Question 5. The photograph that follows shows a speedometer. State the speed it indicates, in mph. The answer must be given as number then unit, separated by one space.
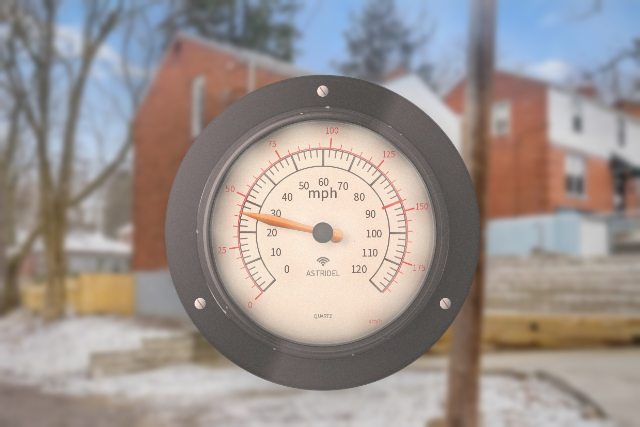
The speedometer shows 26 mph
